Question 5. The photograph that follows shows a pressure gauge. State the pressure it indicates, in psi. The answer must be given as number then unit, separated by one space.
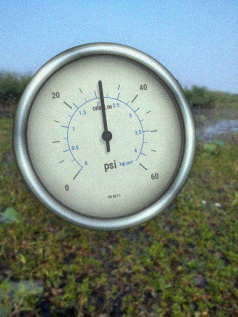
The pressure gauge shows 30 psi
